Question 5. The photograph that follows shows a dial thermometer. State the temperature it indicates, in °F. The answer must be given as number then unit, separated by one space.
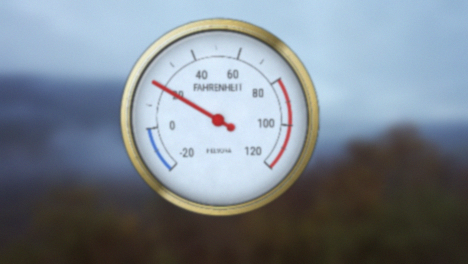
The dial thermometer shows 20 °F
